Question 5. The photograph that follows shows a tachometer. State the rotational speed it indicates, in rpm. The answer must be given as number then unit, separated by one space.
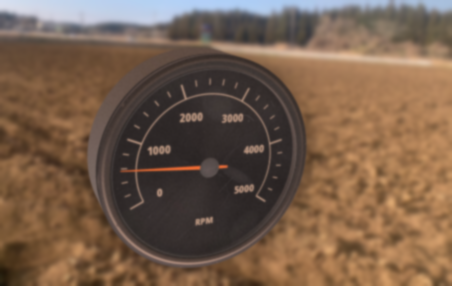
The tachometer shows 600 rpm
